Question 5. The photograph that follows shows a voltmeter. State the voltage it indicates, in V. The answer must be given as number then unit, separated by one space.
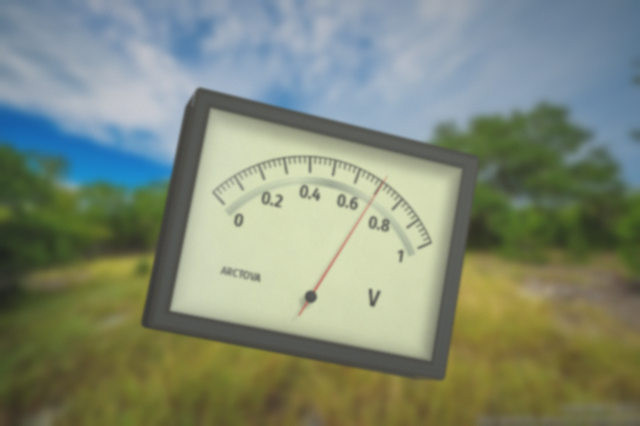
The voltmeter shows 0.7 V
